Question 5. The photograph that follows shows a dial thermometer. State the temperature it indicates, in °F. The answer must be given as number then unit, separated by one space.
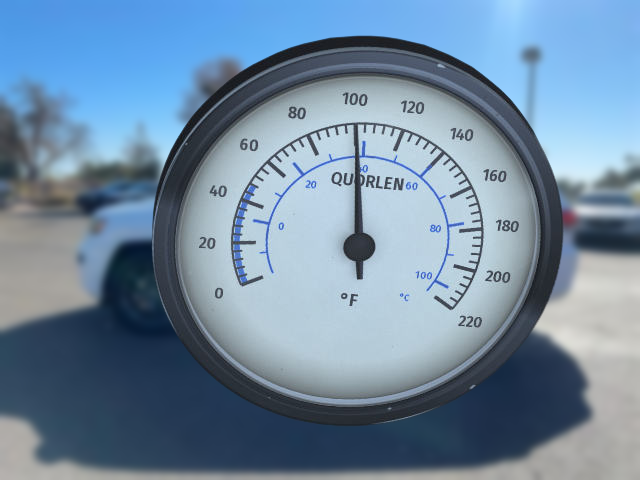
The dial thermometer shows 100 °F
